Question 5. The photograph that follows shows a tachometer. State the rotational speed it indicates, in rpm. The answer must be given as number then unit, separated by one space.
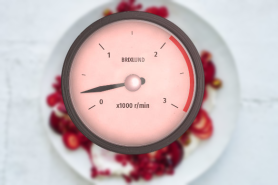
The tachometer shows 250 rpm
